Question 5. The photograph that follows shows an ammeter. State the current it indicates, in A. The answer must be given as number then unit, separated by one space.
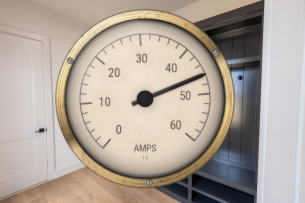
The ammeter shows 46 A
